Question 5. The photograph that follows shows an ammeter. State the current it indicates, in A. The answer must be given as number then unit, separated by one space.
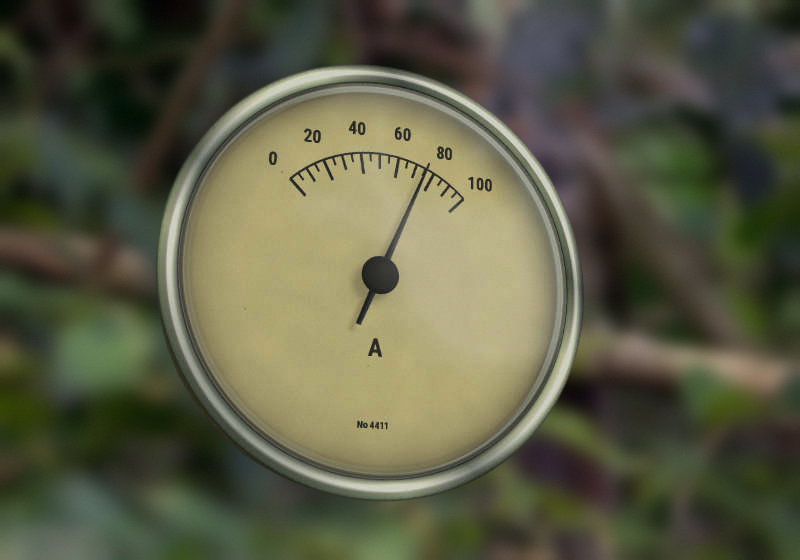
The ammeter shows 75 A
